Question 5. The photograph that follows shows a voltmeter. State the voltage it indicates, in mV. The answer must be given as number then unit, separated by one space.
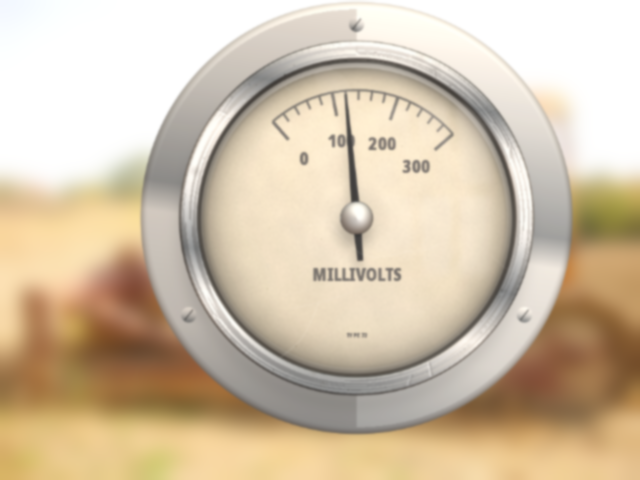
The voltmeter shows 120 mV
